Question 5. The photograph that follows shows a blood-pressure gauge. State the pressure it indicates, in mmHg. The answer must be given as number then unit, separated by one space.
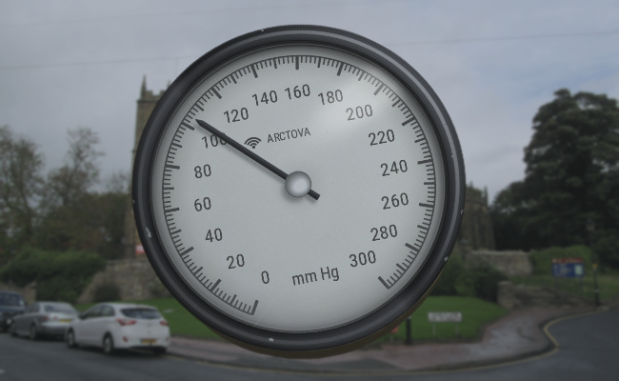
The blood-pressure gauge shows 104 mmHg
